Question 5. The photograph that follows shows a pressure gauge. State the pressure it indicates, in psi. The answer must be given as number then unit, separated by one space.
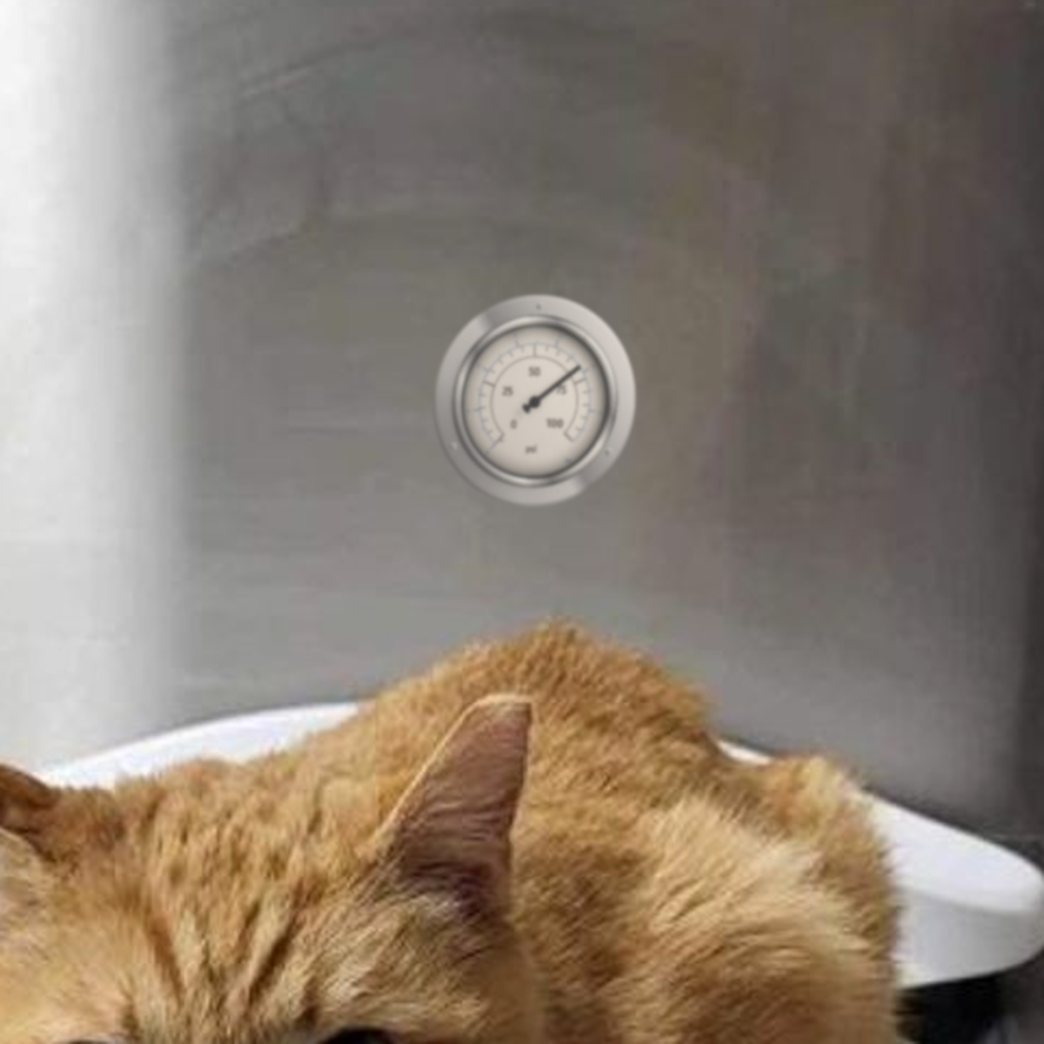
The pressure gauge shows 70 psi
